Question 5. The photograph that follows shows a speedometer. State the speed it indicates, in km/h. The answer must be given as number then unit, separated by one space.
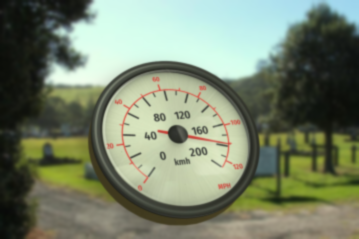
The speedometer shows 180 km/h
